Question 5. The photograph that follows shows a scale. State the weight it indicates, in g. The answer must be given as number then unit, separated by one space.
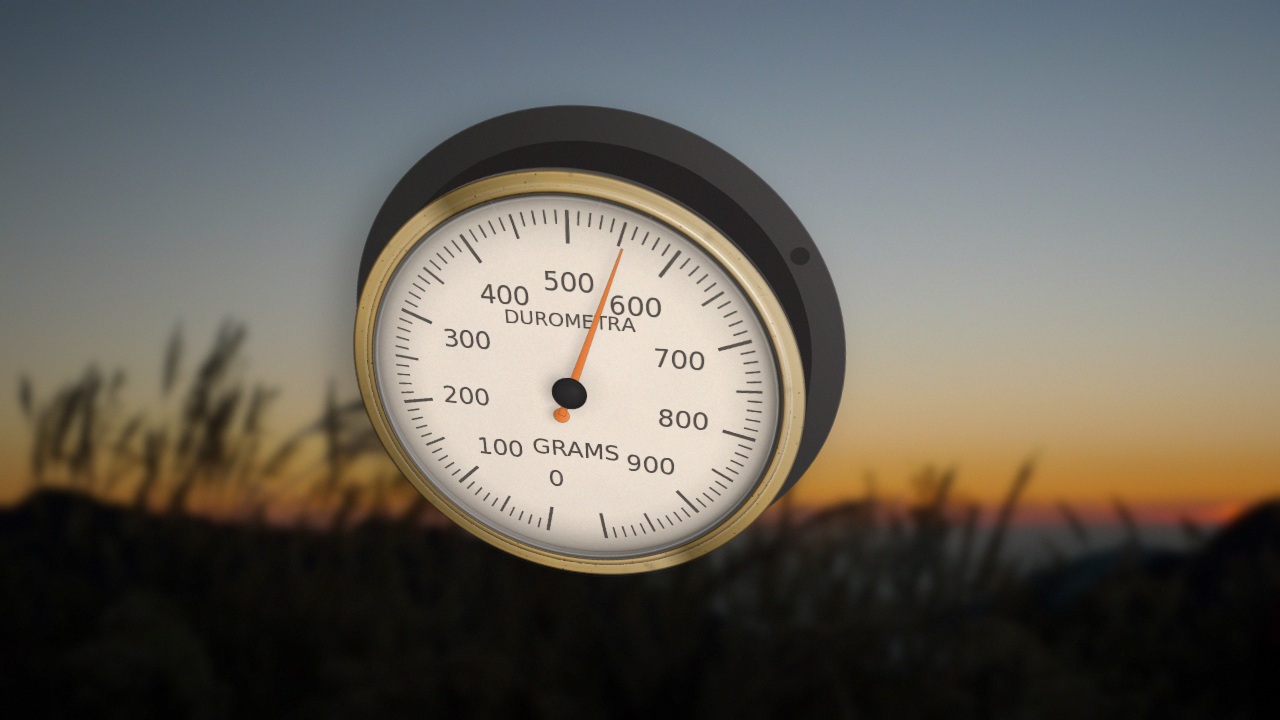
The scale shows 555 g
